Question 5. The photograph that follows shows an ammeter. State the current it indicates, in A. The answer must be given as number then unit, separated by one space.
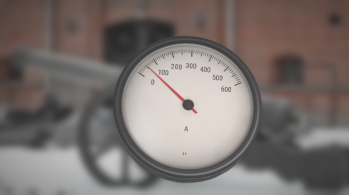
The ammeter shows 50 A
